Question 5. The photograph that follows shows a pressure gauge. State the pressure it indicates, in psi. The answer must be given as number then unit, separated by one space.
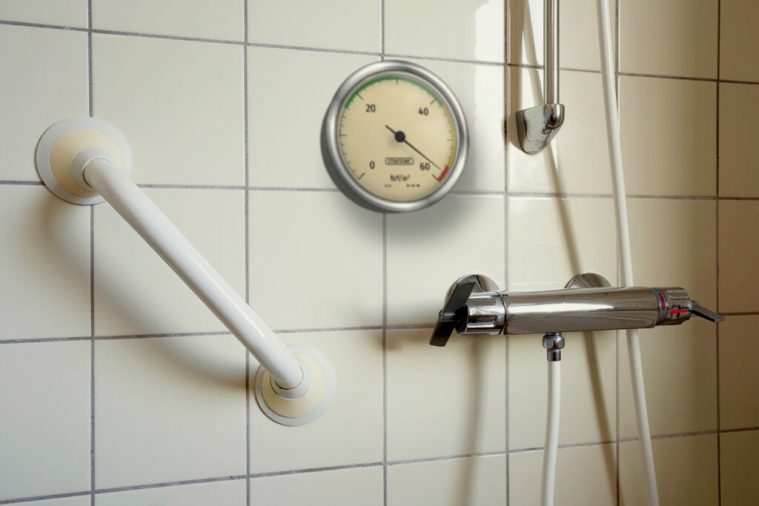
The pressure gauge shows 58 psi
